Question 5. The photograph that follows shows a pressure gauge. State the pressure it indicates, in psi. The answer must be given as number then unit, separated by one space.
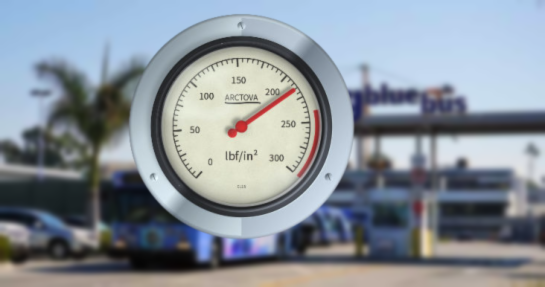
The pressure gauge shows 215 psi
